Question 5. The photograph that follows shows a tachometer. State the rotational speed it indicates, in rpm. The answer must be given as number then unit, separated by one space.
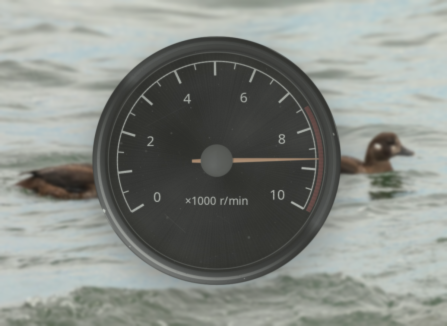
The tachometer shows 8750 rpm
